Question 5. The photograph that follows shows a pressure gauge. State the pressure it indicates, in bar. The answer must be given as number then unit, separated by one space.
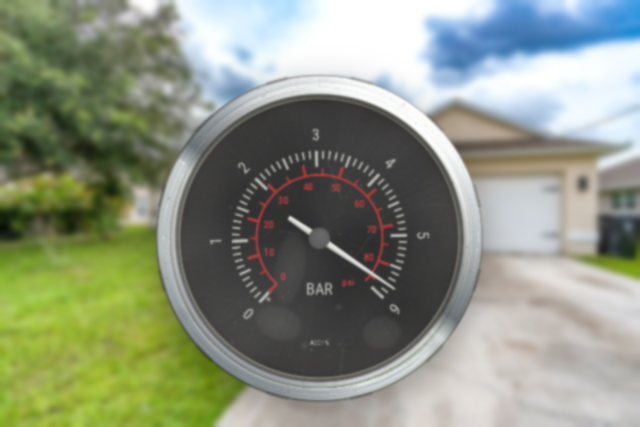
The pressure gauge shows 5.8 bar
